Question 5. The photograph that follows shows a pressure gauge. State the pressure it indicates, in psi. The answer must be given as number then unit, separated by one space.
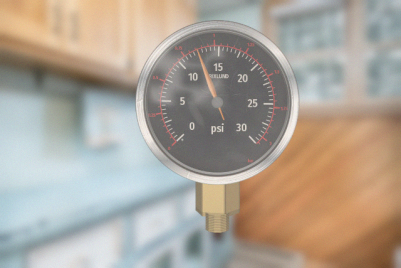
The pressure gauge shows 12.5 psi
